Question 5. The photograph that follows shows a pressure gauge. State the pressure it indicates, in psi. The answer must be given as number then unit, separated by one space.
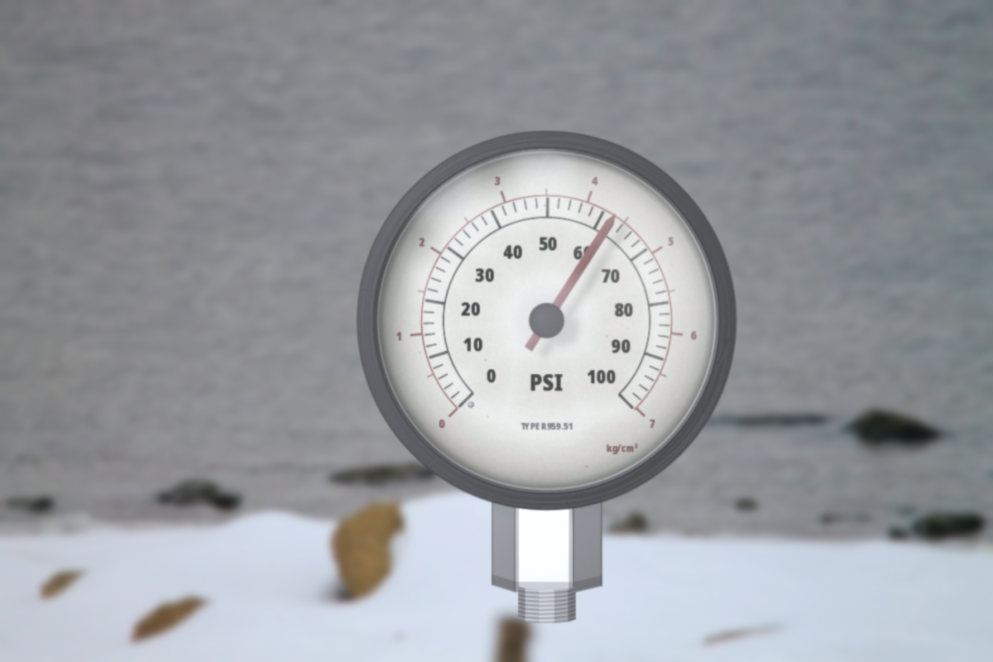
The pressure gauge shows 62 psi
